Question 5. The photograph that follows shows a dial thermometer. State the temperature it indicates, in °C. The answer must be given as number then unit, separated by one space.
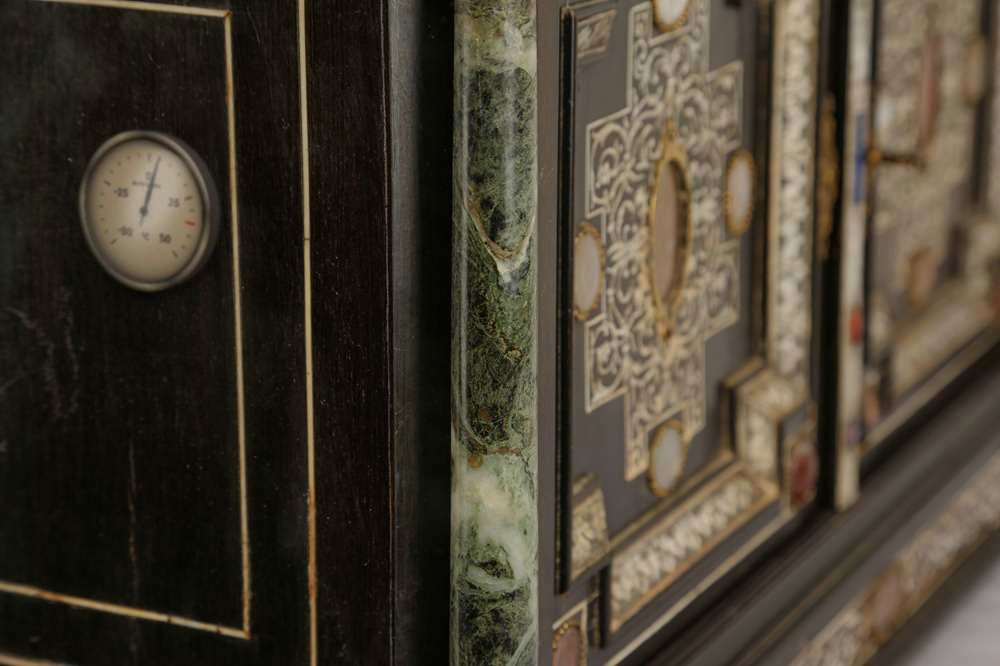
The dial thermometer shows 5 °C
